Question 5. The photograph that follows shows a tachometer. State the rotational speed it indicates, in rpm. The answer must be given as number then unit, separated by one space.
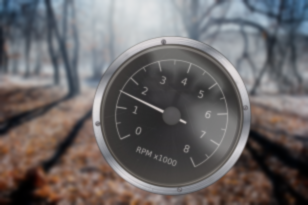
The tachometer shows 1500 rpm
